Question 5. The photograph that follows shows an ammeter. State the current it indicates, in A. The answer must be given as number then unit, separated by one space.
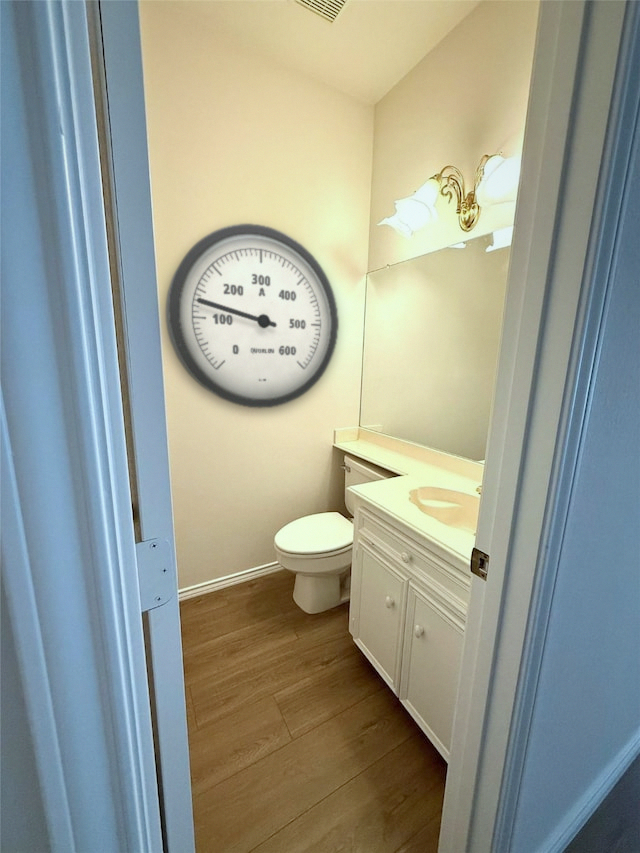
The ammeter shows 130 A
